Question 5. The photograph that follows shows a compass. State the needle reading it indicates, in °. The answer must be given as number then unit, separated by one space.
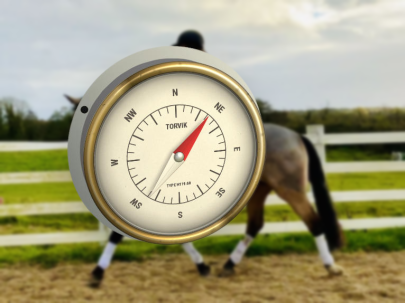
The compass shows 40 °
